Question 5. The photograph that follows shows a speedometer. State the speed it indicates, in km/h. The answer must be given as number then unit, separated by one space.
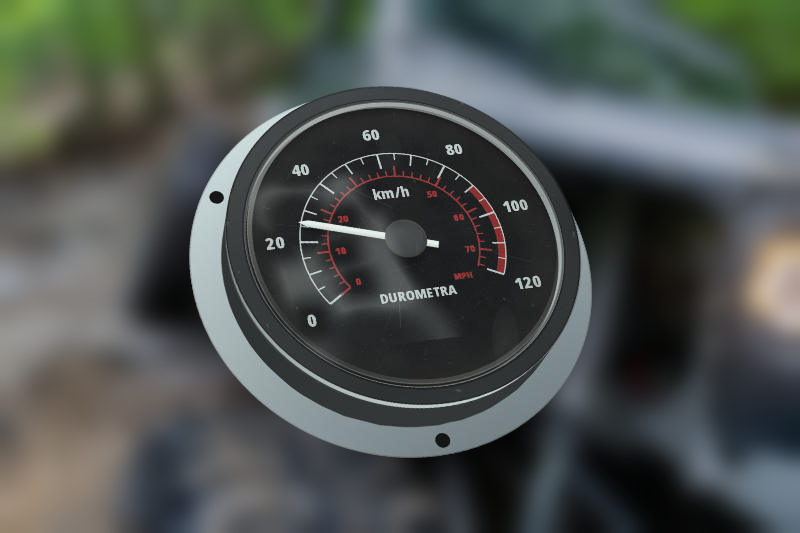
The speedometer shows 25 km/h
